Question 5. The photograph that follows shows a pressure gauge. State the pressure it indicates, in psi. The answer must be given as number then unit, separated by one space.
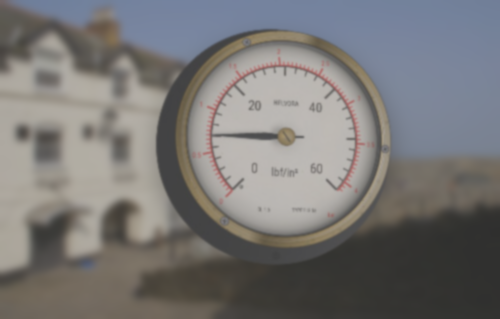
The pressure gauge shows 10 psi
